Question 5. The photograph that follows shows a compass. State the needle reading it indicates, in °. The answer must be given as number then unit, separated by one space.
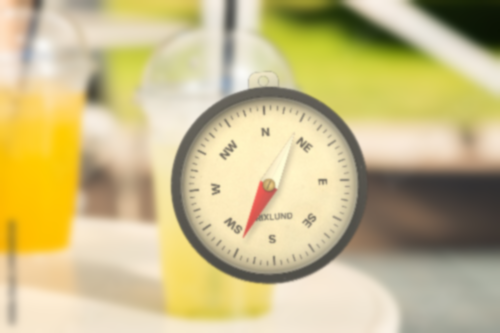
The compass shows 210 °
